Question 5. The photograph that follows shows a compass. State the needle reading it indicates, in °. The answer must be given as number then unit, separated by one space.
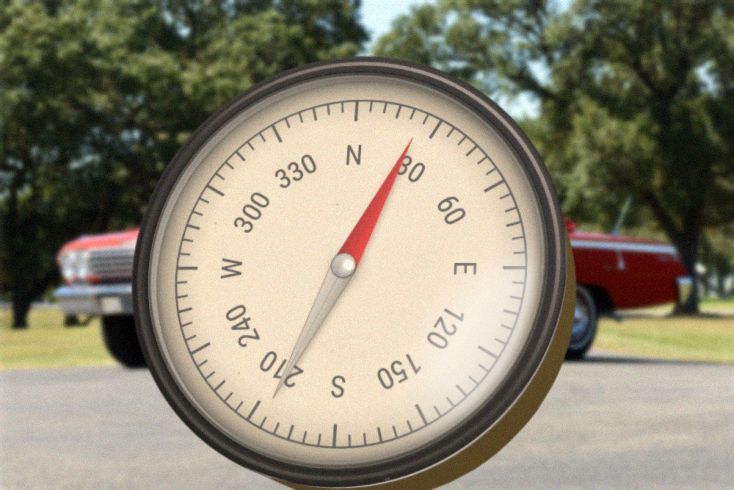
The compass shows 25 °
